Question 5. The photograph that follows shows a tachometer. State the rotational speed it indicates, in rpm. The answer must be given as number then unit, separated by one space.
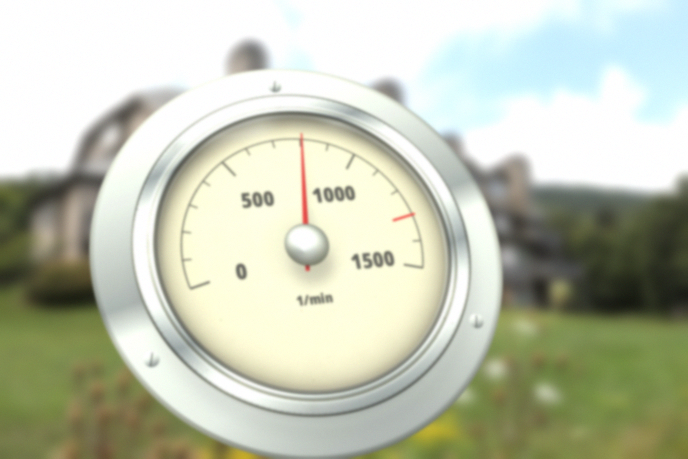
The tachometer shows 800 rpm
